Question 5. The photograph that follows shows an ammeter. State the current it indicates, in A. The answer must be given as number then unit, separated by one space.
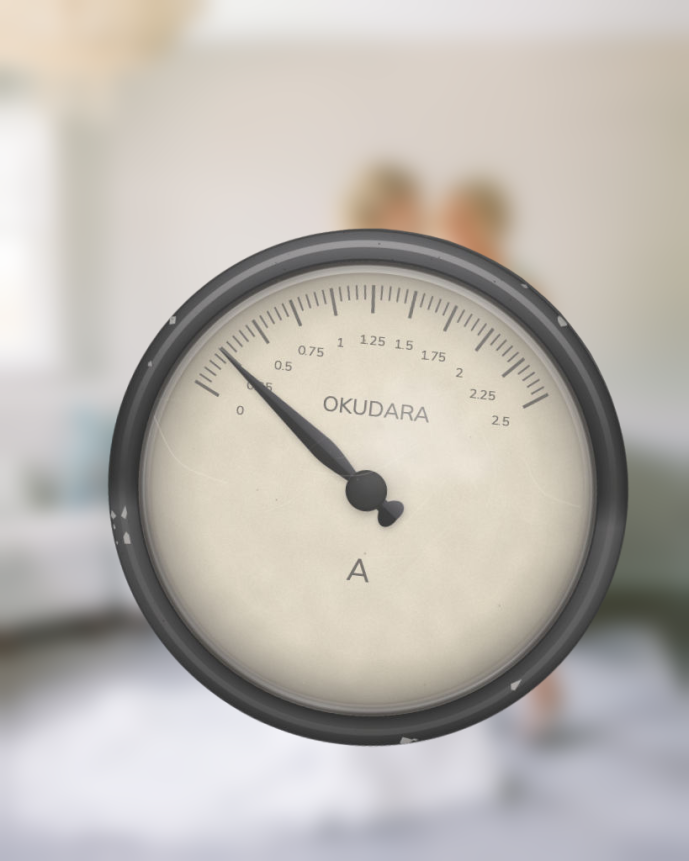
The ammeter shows 0.25 A
